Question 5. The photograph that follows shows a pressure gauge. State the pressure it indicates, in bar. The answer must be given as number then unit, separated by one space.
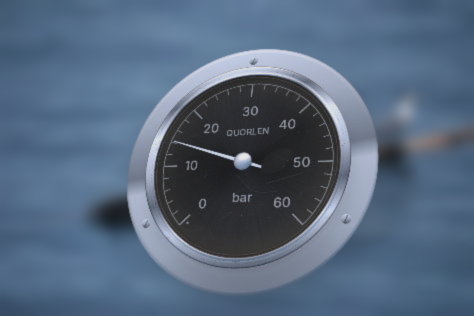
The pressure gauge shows 14 bar
